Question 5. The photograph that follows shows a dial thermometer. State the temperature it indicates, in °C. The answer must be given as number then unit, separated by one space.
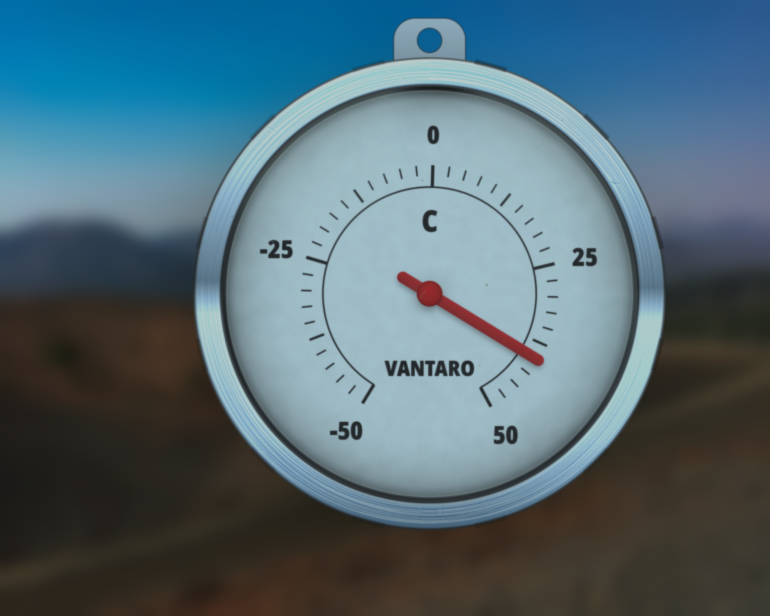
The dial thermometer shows 40 °C
